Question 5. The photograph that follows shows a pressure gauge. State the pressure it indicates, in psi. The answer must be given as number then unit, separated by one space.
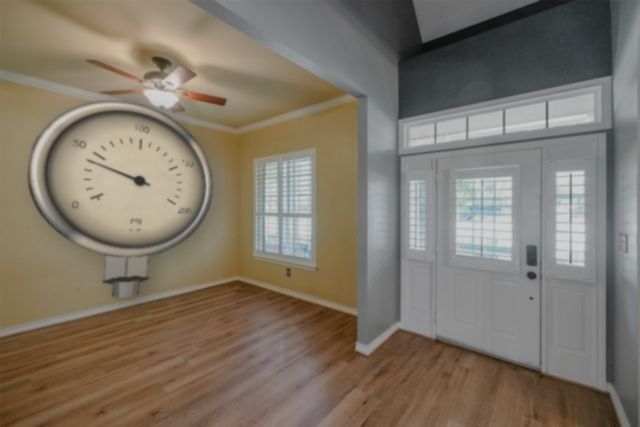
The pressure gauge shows 40 psi
